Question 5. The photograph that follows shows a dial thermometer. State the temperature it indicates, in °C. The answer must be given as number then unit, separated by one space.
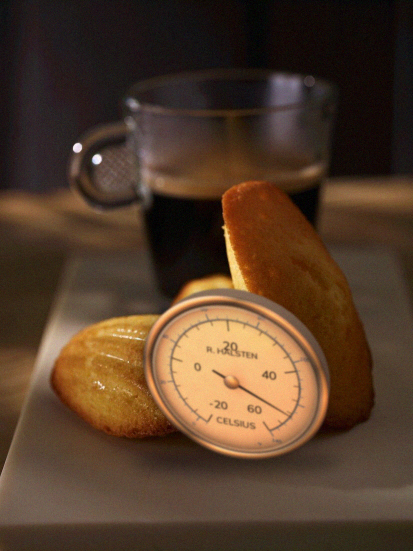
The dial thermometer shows 52 °C
